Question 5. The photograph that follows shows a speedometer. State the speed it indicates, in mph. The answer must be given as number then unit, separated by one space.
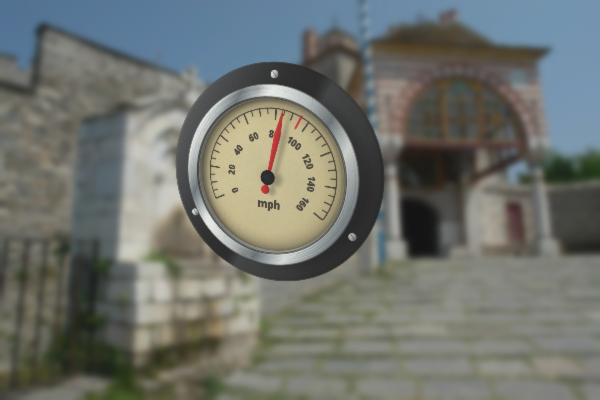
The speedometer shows 85 mph
